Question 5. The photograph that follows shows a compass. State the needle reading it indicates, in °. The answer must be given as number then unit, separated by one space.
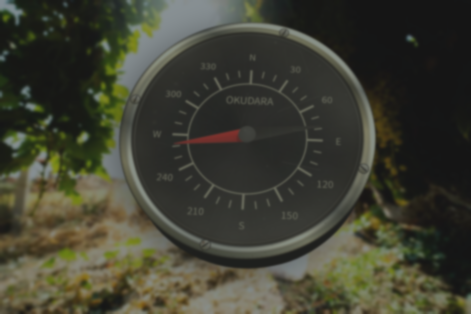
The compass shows 260 °
